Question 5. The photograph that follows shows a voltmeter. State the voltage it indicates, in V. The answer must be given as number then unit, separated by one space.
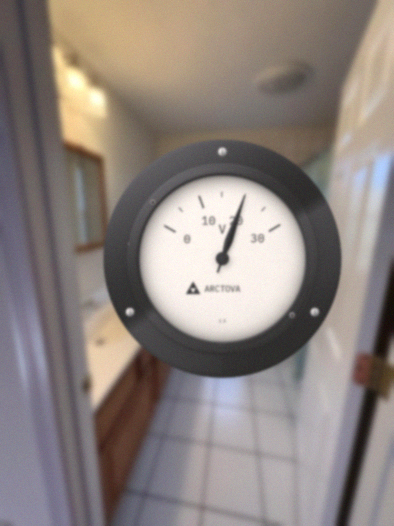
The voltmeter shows 20 V
